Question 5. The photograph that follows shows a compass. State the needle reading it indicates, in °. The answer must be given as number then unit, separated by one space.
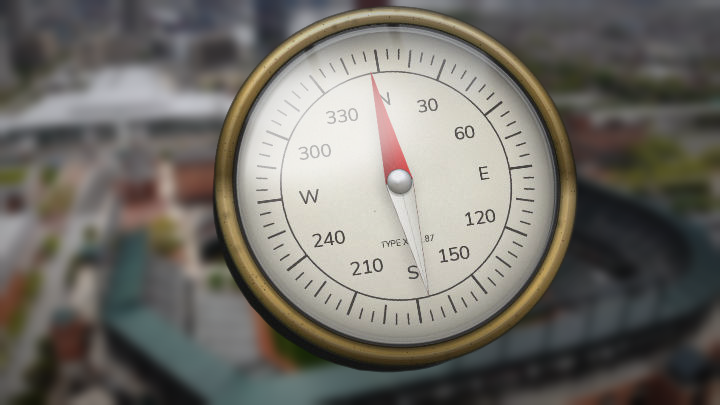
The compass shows 355 °
